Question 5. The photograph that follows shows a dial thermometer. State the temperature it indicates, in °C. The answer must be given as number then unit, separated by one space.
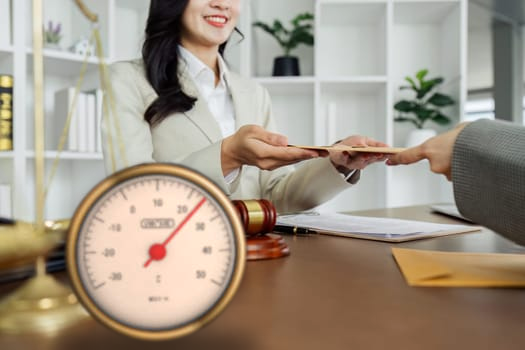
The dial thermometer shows 24 °C
